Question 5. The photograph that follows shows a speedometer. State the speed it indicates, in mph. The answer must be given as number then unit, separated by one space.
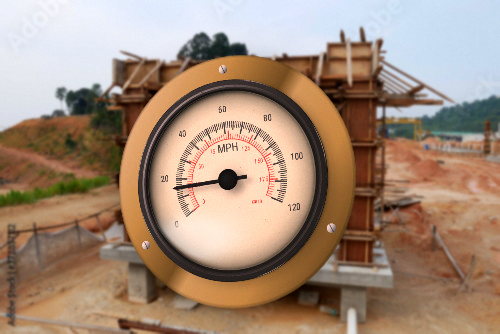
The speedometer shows 15 mph
